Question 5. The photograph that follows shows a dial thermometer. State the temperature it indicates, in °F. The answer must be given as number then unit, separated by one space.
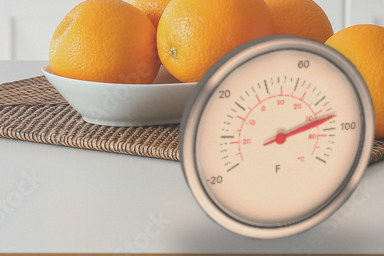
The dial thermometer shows 92 °F
